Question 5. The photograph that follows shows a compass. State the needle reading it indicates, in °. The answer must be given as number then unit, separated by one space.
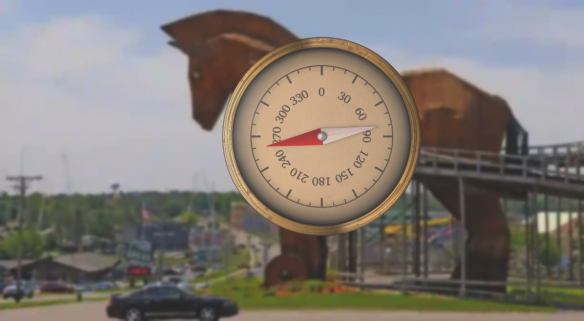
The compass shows 260 °
